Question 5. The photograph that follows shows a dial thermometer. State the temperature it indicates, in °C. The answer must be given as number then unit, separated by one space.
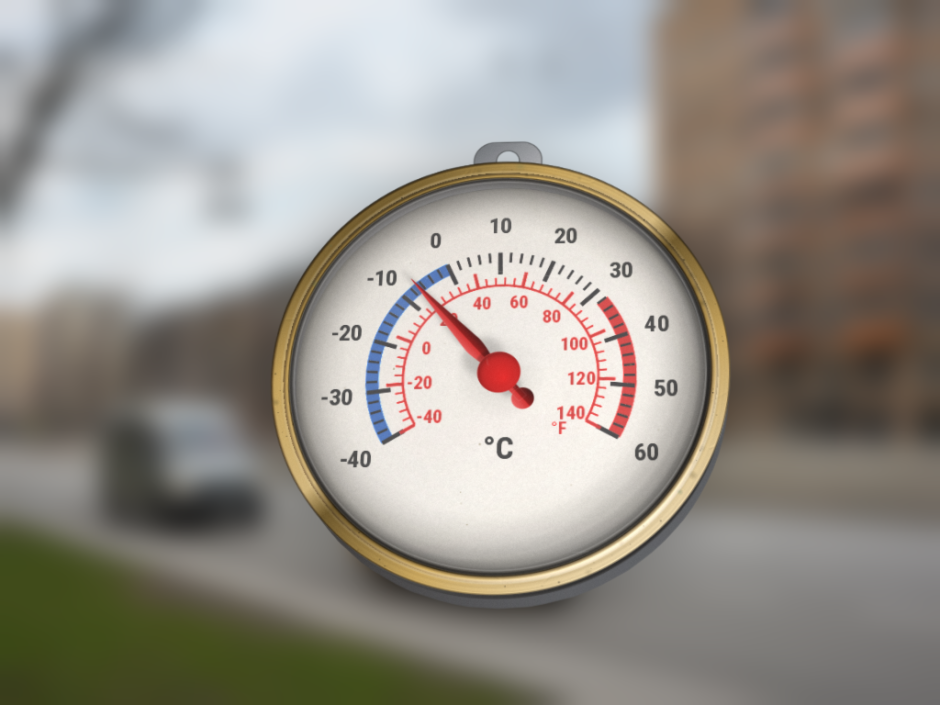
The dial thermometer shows -7 °C
